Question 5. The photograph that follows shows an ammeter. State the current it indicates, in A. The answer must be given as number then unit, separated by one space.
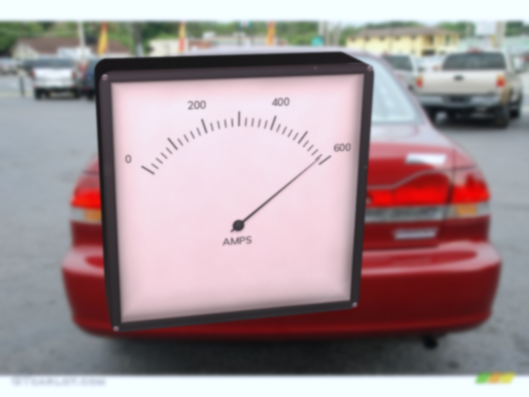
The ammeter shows 580 A
